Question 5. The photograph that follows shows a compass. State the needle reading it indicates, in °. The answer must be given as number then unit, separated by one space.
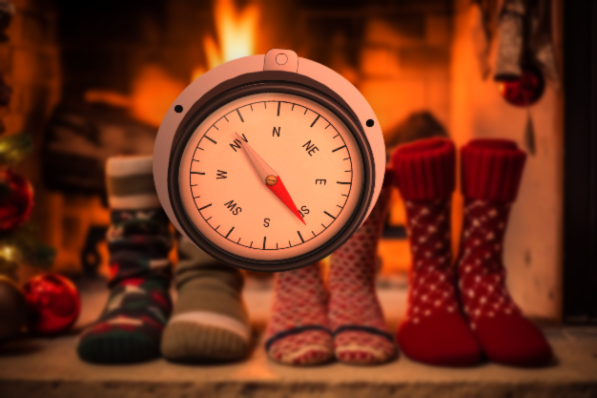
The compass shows 140 °
